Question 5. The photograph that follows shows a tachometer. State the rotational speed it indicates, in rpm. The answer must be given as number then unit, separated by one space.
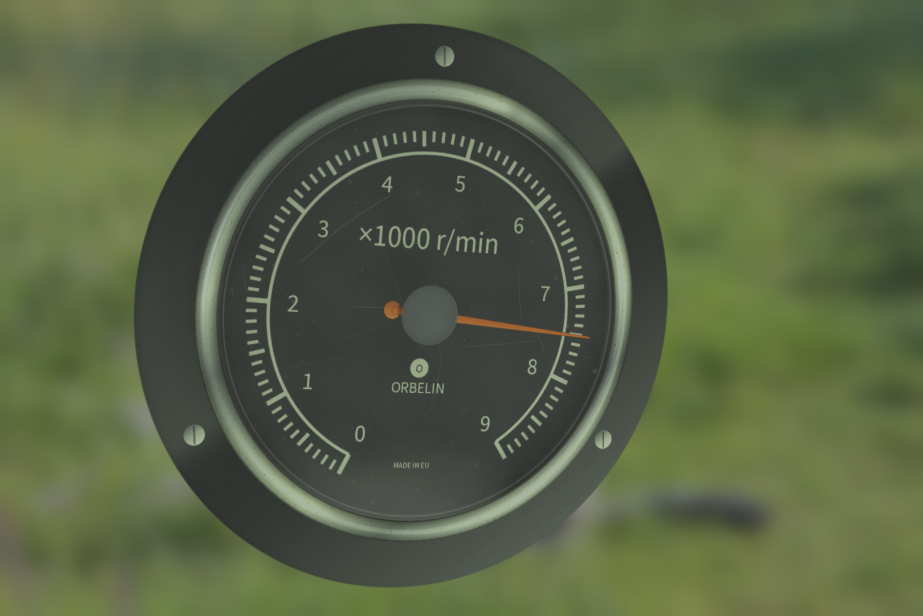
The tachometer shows 7500 rpm
